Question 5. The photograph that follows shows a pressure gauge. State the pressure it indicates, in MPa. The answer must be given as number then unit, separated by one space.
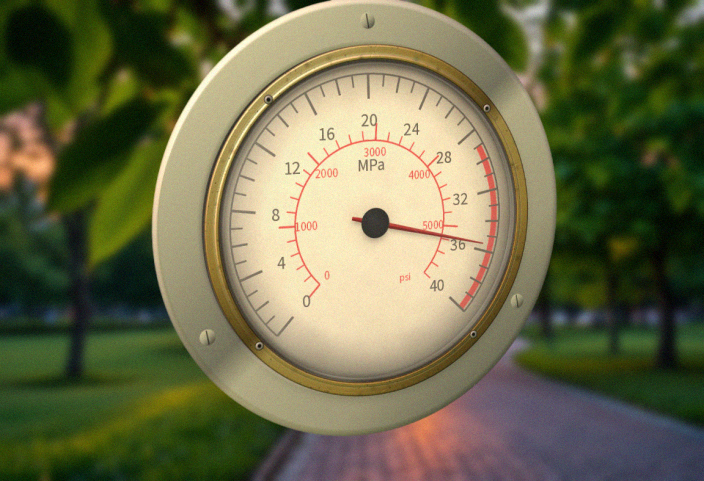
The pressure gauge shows 35.5 MPa
